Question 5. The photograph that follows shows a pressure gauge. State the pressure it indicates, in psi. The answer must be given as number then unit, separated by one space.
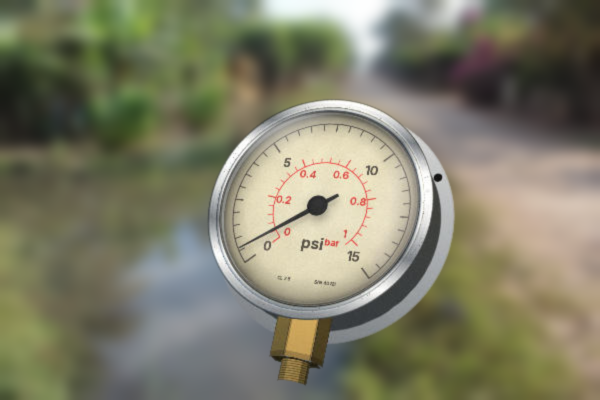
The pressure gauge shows 0.5 psi
